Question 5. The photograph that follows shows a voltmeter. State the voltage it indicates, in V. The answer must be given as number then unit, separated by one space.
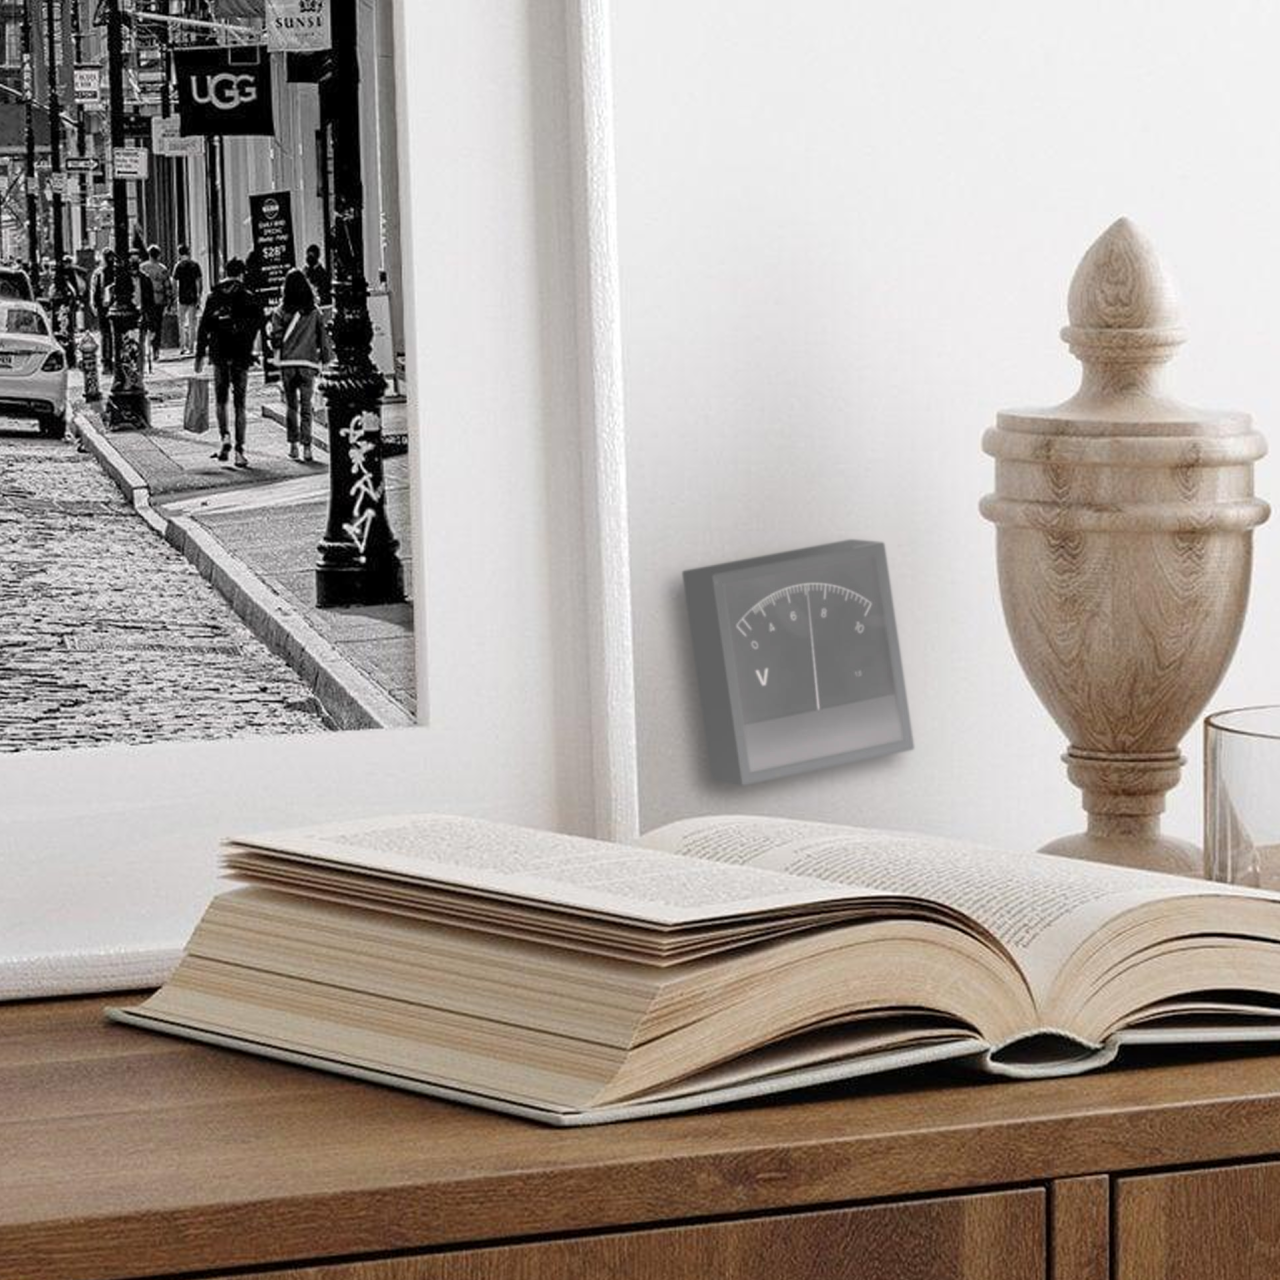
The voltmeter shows 7 V
